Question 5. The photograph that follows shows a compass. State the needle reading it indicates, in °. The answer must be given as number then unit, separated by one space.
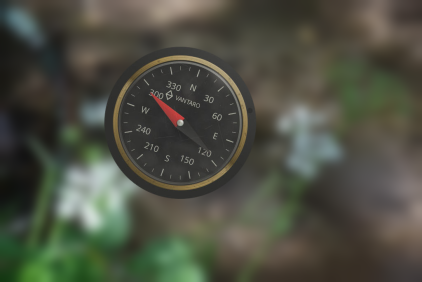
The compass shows 295 °
